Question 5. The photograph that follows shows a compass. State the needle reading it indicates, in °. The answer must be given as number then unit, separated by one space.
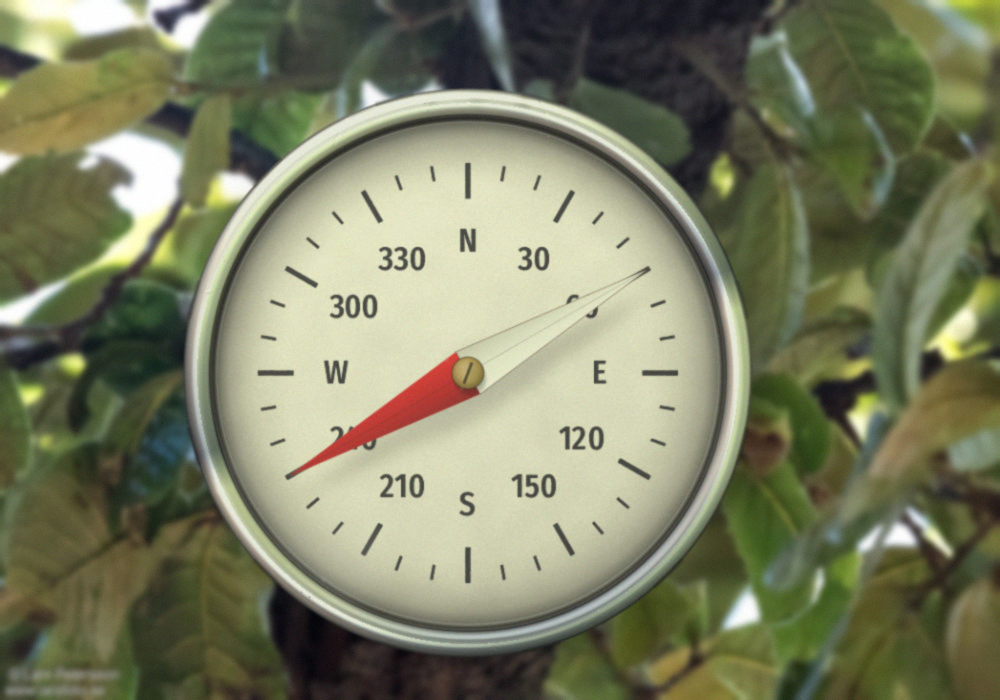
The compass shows 240 °
